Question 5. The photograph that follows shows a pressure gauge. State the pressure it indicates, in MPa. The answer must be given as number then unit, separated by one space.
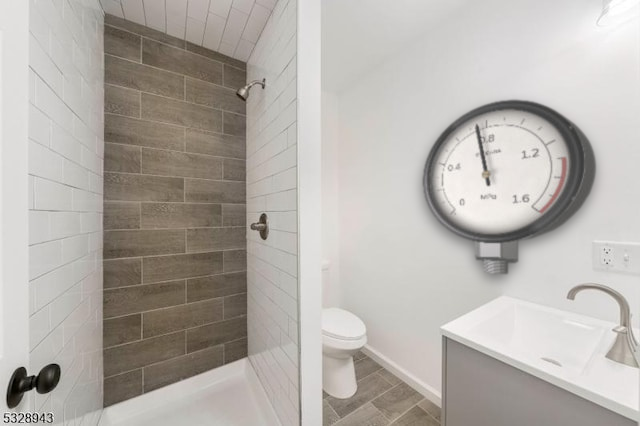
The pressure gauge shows 0.75 MPa
